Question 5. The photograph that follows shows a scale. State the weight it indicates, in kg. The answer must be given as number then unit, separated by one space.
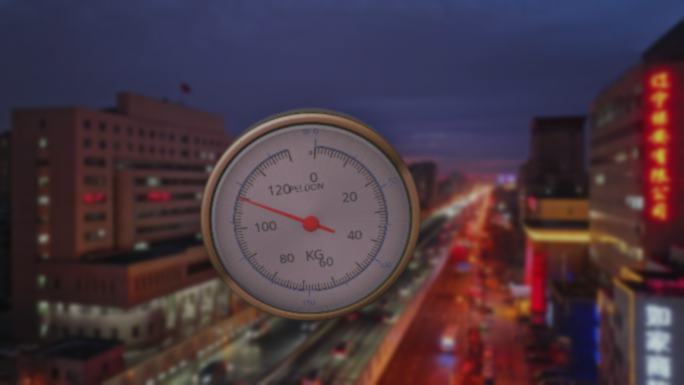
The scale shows 110 kg
